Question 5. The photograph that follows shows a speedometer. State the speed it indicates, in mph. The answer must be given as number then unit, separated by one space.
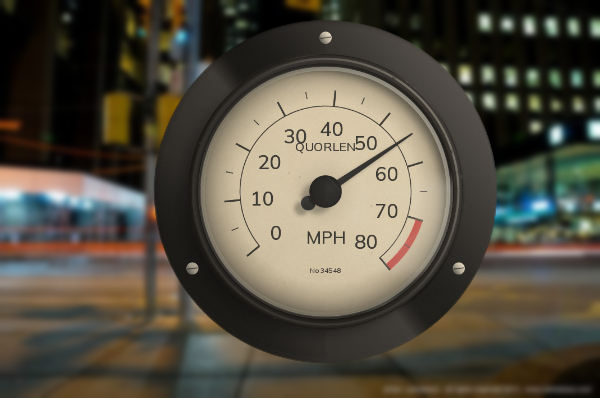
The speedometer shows 55 mph
